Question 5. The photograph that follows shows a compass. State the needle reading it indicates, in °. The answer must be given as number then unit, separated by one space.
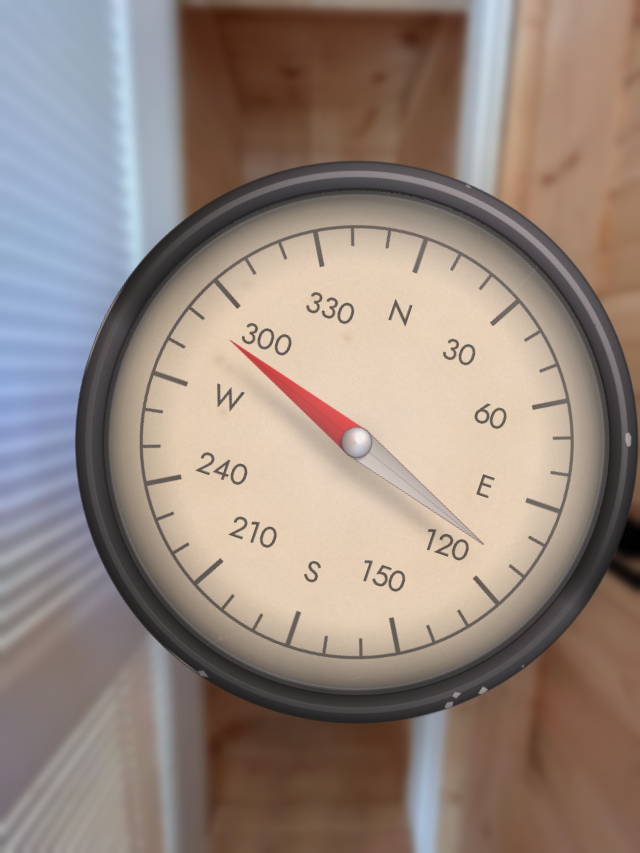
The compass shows 290 °
